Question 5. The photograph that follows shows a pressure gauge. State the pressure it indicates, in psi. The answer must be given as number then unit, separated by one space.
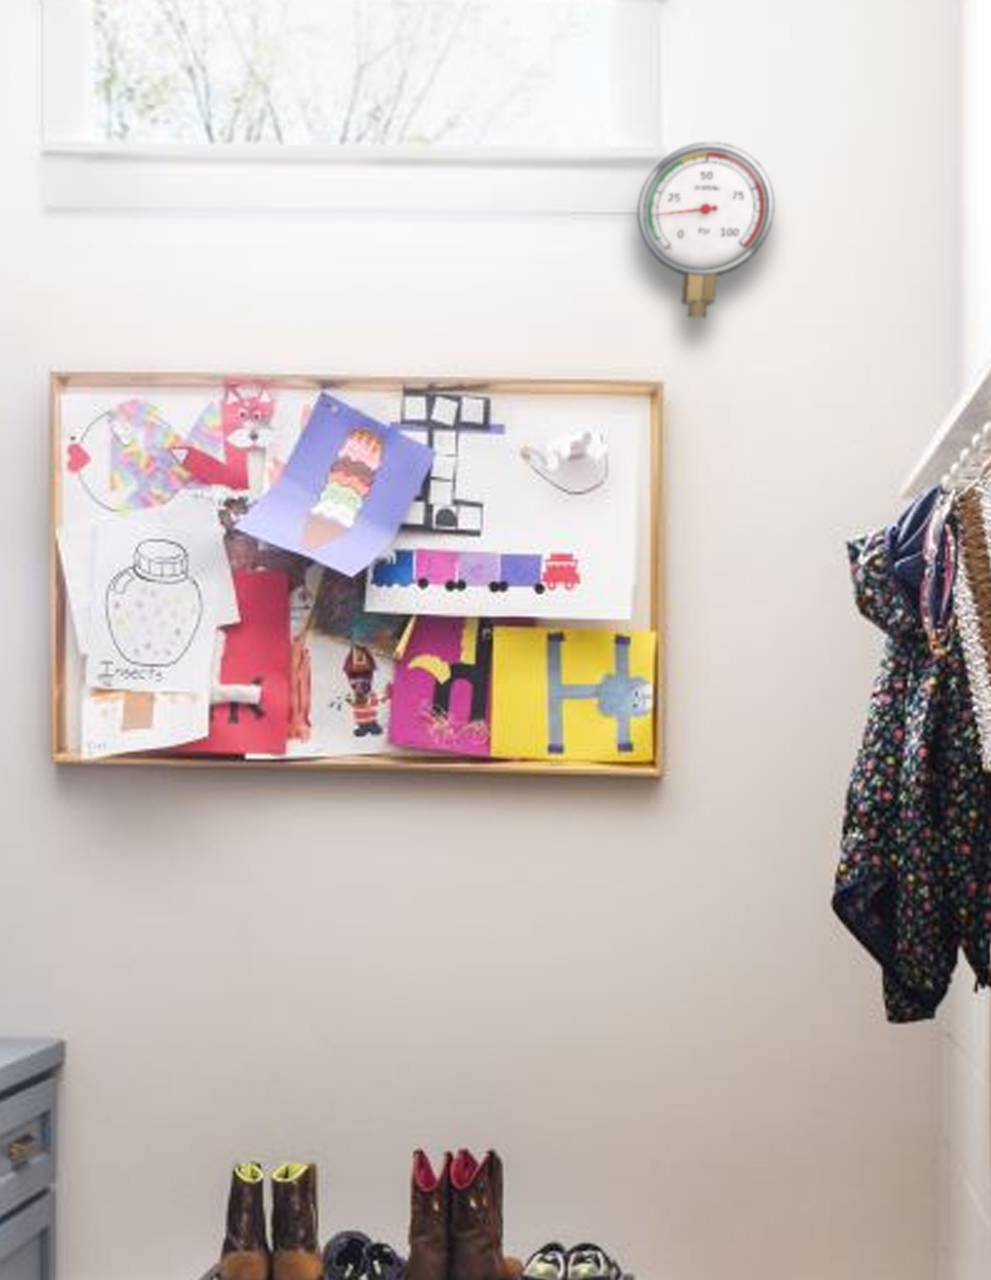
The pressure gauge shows 15 psi
